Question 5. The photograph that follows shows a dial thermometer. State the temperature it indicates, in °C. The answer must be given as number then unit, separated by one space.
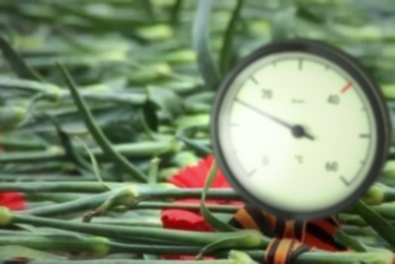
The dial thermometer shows 15 °C
